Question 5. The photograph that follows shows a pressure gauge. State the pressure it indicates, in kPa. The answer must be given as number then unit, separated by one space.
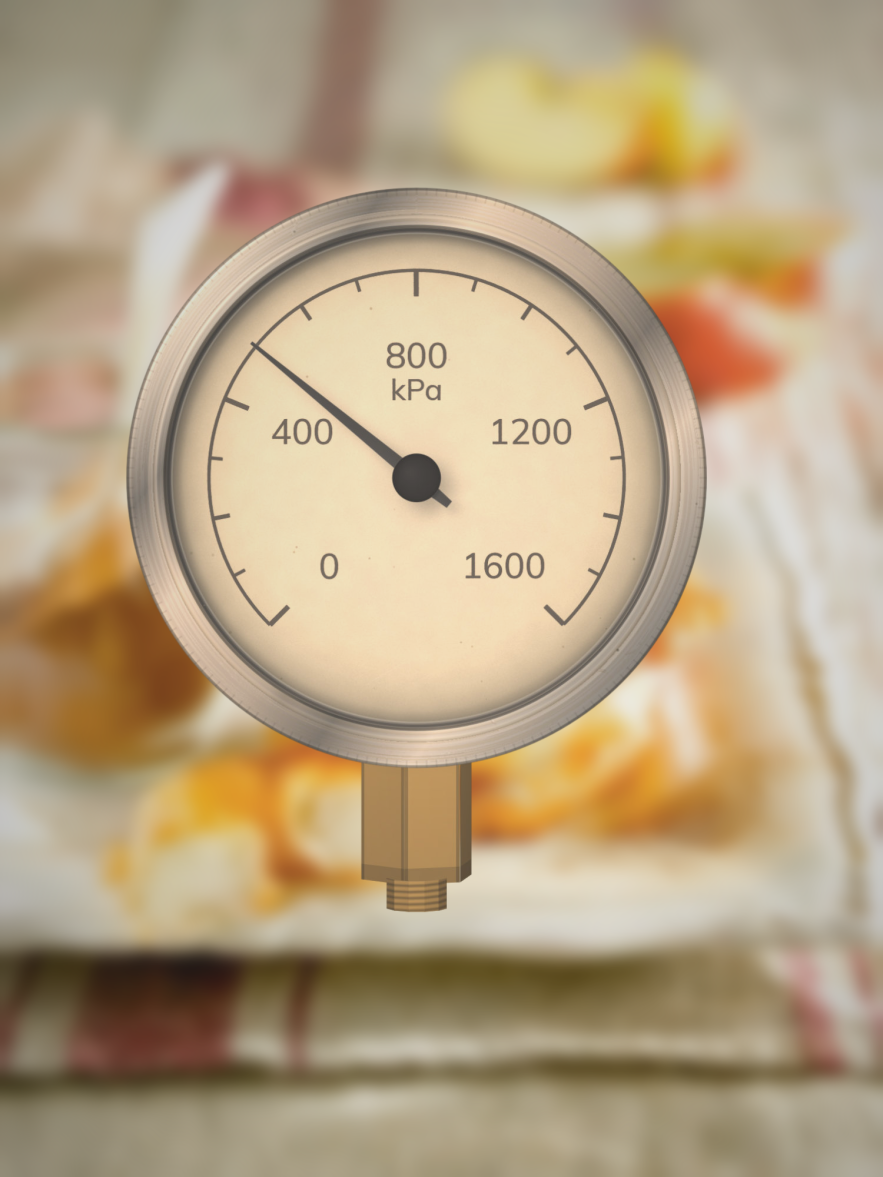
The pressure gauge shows 500 kPa
